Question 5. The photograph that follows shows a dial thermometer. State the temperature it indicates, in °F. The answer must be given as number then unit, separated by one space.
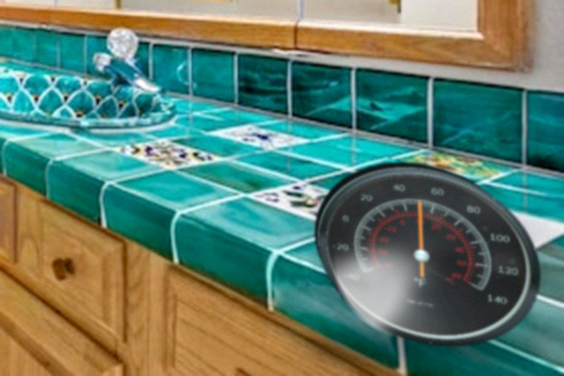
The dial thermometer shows 50 °F
